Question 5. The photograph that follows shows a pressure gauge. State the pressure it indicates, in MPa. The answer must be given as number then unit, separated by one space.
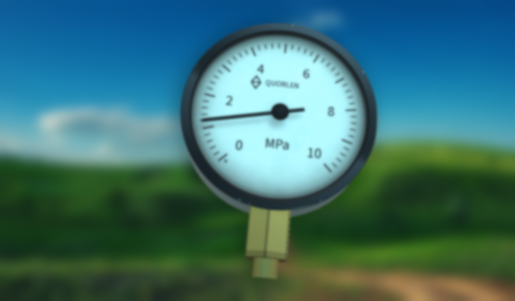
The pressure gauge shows 1.2 MPa
